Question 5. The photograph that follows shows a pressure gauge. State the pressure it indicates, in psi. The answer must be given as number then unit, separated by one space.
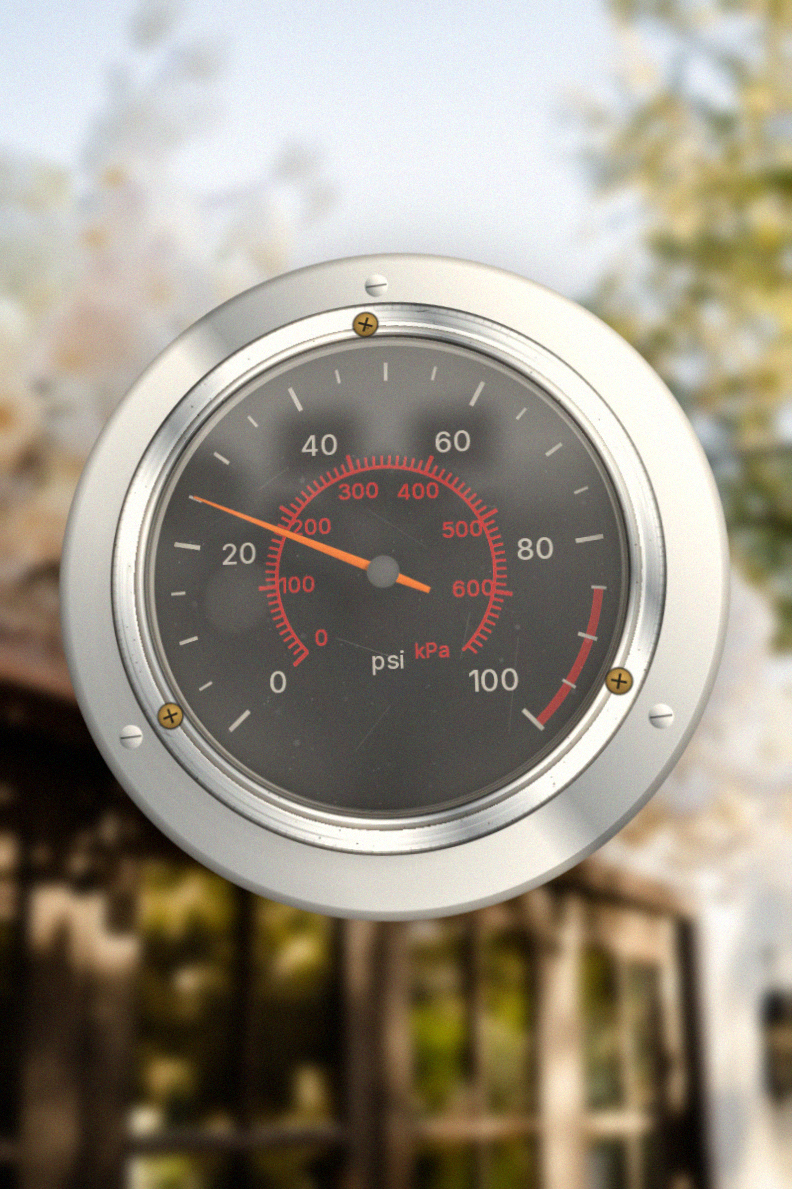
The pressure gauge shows 25 psi
